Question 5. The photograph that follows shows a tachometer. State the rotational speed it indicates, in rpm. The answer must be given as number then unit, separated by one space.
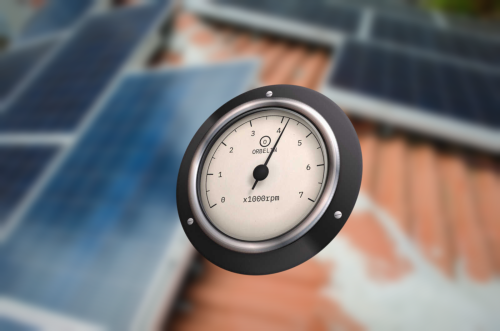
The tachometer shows 4250 rpm
